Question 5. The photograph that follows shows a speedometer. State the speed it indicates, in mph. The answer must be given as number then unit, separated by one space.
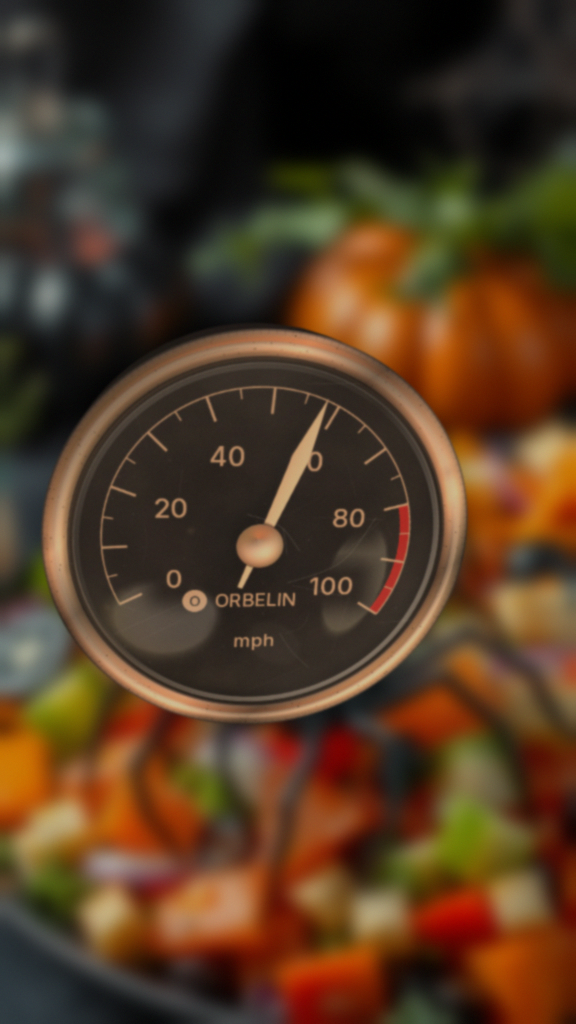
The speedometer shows 57.5 mph
